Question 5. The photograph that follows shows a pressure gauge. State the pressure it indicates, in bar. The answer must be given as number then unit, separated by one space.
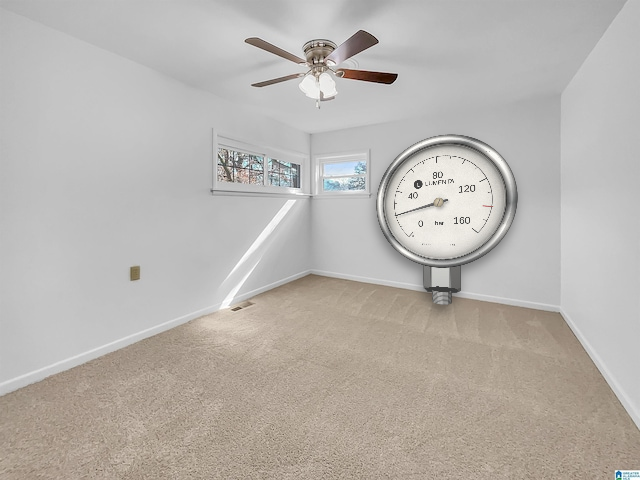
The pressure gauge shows 20 bar
